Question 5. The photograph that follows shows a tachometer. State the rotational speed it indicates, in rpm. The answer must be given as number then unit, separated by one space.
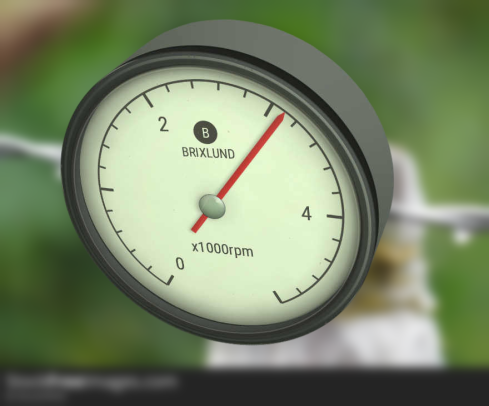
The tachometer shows 3100 rpm
